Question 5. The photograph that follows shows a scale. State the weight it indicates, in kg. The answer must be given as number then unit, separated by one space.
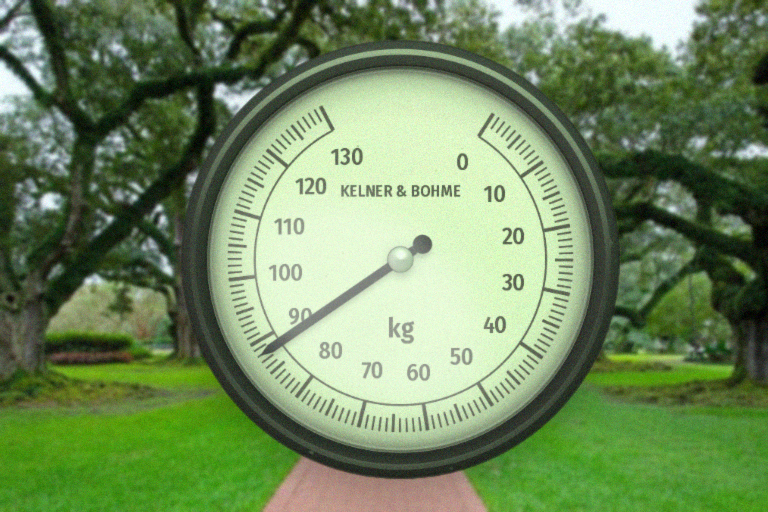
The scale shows 88 kg
